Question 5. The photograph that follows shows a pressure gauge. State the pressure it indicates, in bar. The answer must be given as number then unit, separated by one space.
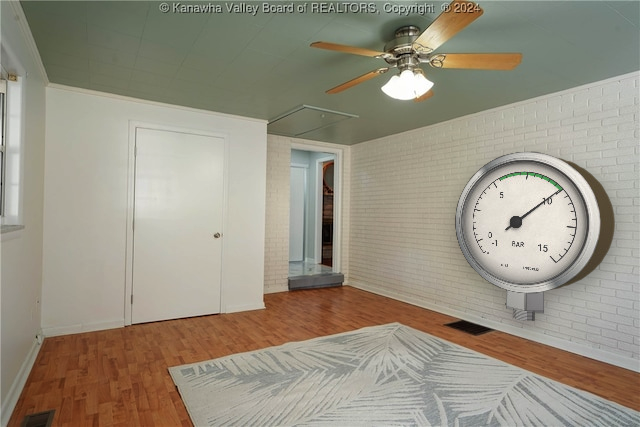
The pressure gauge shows 10 bar
